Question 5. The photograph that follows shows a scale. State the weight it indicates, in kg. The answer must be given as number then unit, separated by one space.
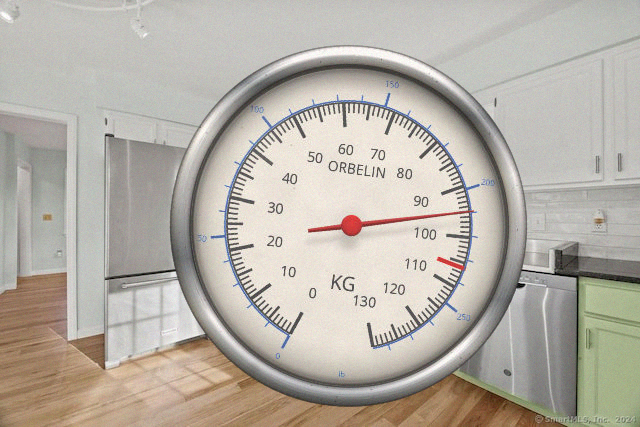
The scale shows 95 kg
